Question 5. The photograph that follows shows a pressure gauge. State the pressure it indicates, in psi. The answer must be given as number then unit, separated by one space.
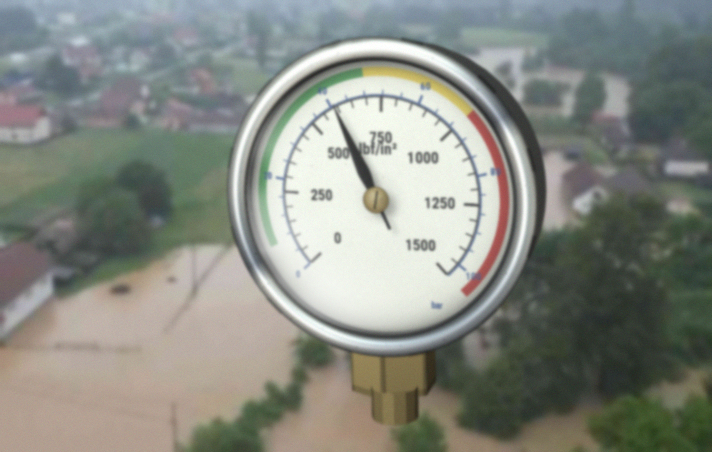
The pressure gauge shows 600 psi
